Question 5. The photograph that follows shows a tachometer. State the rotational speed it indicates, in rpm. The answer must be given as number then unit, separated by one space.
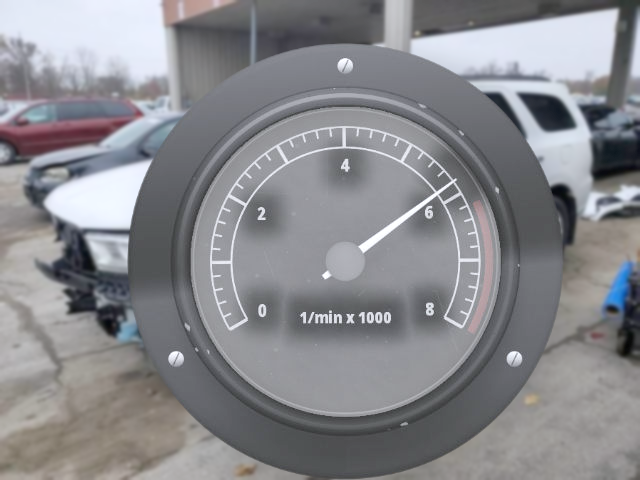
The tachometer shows 5800 rpm
